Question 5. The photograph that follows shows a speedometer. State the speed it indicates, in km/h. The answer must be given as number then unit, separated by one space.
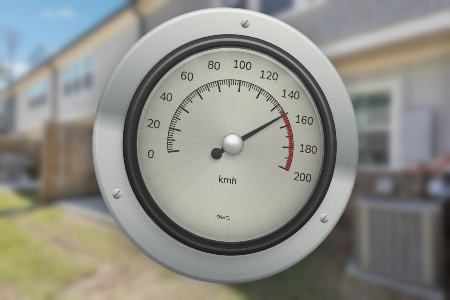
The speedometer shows 150 km/h
